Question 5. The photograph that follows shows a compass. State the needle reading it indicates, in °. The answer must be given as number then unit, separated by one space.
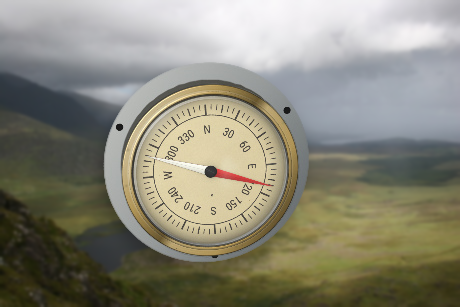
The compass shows 110 °
